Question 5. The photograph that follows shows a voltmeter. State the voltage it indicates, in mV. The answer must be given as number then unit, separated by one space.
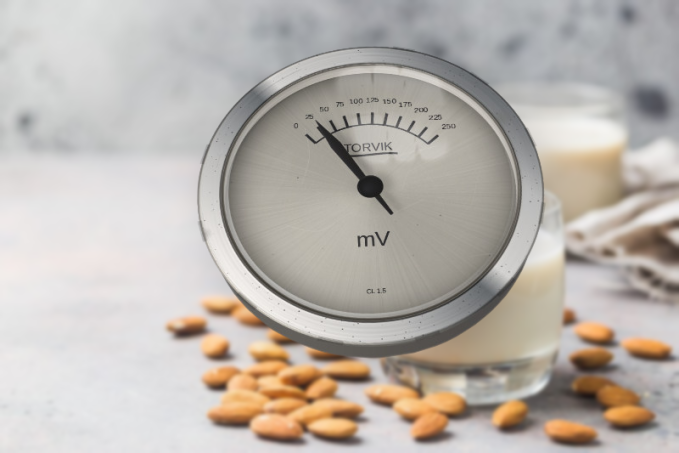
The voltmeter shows 25 mV
